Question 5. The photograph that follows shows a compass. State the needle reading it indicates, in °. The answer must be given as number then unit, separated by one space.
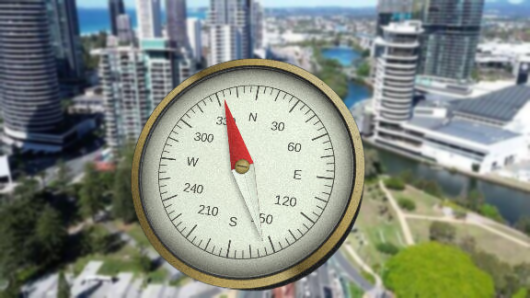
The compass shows 335 °
